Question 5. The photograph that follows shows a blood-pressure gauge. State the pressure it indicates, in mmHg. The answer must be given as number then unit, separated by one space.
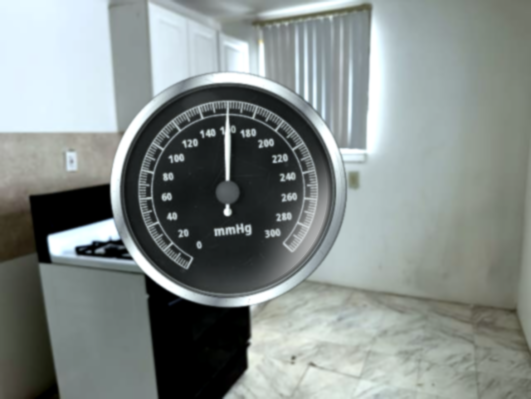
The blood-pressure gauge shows 160 mmHg
